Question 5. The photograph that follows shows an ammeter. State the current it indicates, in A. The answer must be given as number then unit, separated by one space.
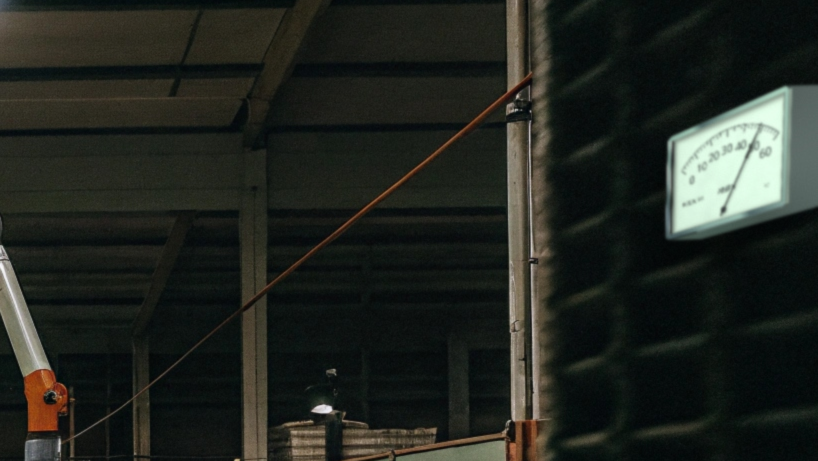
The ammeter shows 50 A
